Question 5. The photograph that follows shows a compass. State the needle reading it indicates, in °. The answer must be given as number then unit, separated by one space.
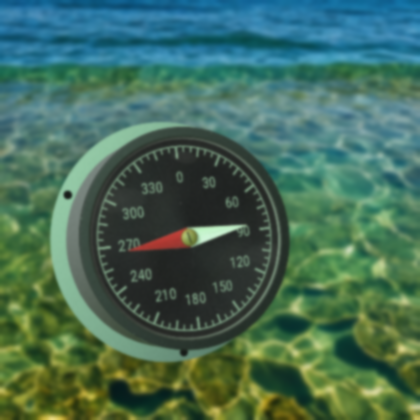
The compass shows 265 °
